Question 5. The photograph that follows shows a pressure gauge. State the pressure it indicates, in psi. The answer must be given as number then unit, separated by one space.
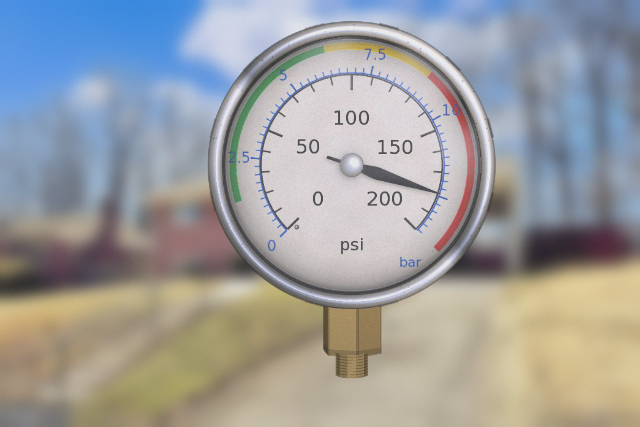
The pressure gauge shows 180 psi
